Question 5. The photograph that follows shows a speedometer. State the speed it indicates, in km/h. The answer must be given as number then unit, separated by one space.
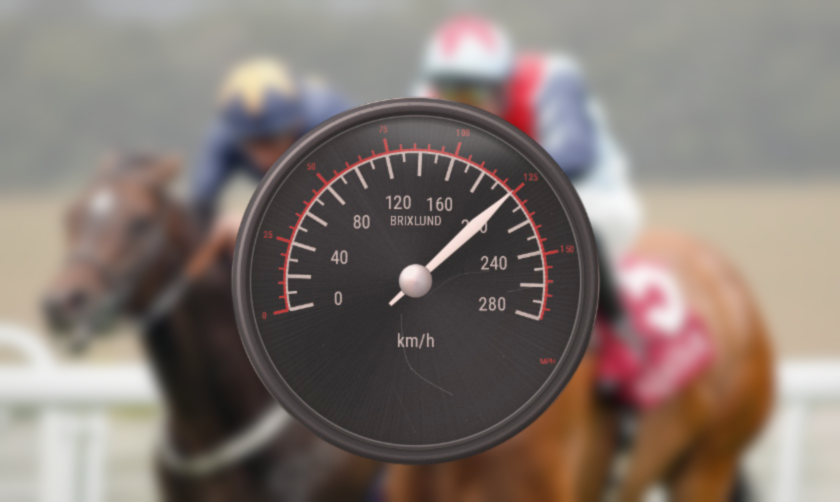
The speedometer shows 200 km/h
